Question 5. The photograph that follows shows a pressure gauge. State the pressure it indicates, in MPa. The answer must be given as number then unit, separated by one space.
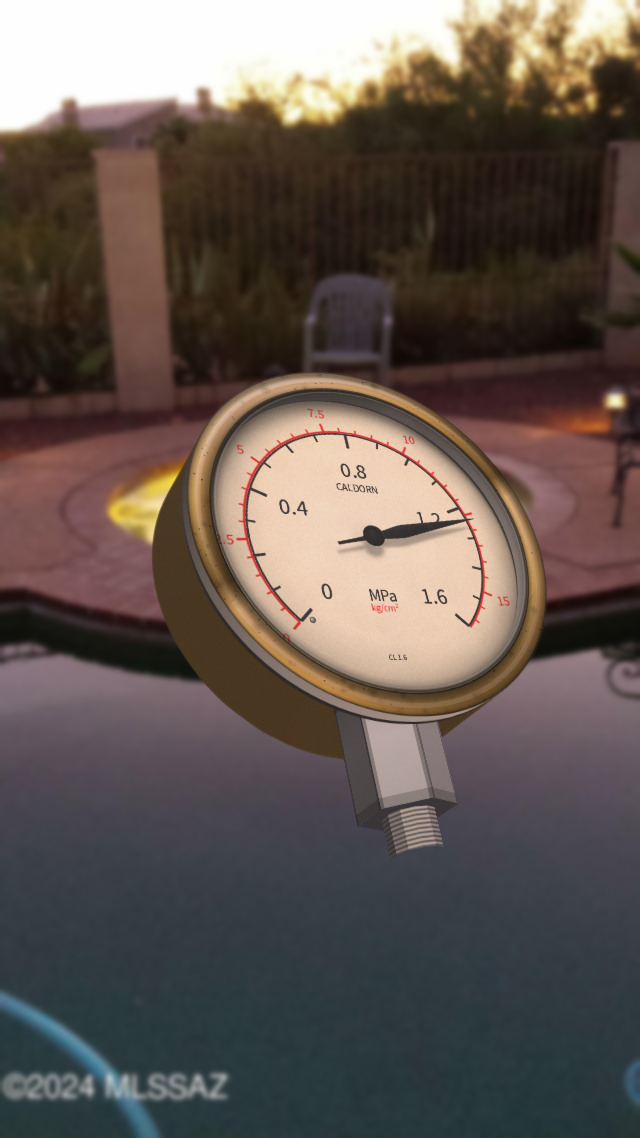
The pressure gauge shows 1.25 MPa
